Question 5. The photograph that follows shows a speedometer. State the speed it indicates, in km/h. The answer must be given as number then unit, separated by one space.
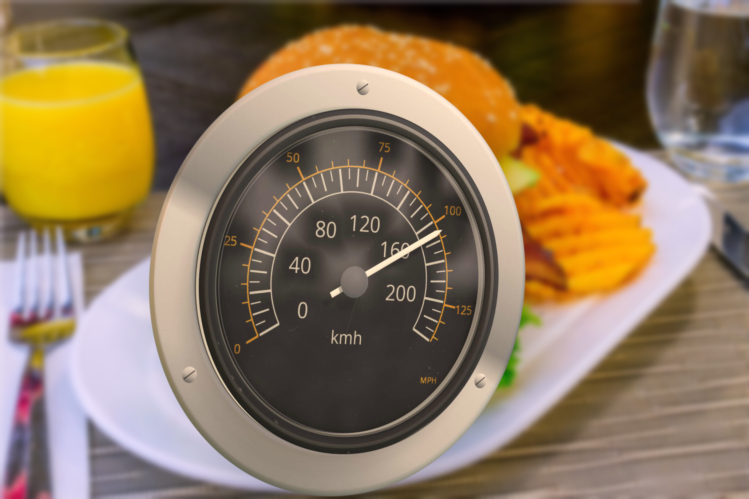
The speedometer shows 165 km/h
